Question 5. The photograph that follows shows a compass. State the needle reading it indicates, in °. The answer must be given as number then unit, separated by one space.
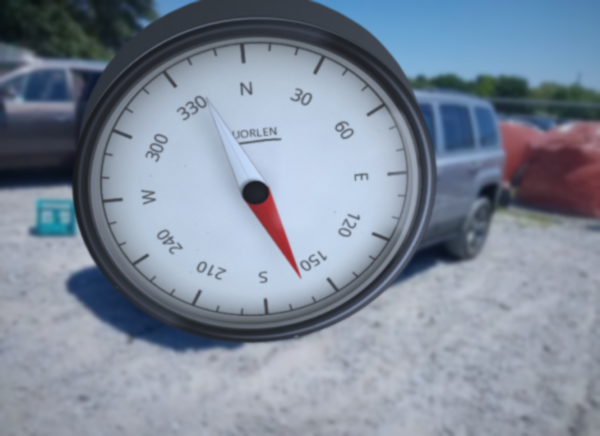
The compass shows 160 °
